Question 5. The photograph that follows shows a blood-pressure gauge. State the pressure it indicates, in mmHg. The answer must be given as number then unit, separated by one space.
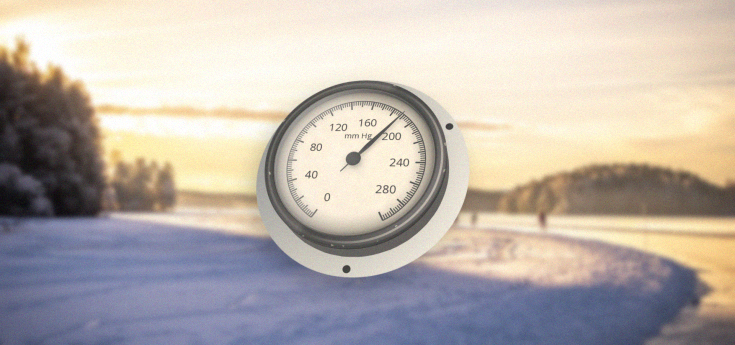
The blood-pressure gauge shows 190 mmHg
